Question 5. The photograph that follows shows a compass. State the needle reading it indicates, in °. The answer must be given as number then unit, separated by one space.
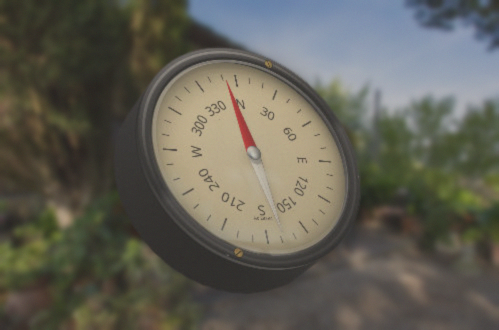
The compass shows 350 °
